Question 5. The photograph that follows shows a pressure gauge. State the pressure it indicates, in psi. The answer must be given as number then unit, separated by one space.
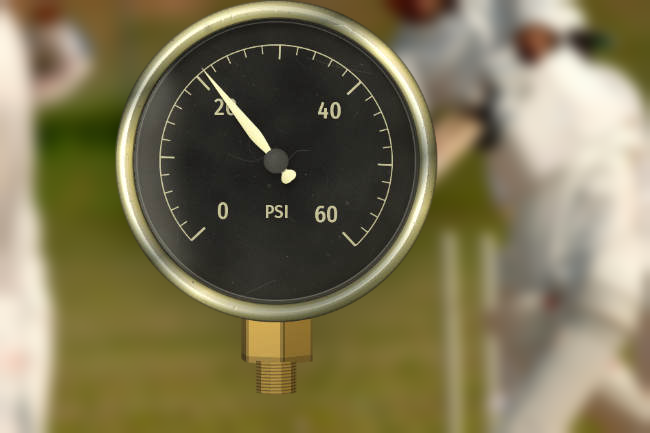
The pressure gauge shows 21 psi
